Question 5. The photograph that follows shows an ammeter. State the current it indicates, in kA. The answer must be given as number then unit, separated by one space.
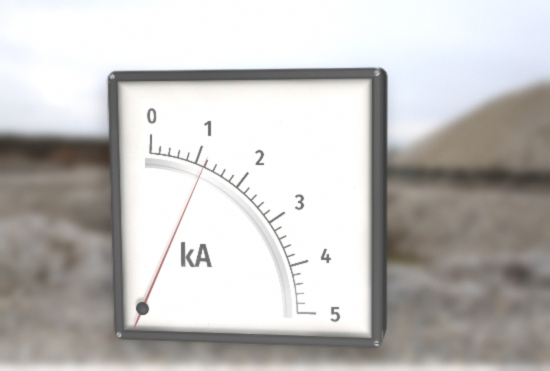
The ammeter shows 1.2 kA
